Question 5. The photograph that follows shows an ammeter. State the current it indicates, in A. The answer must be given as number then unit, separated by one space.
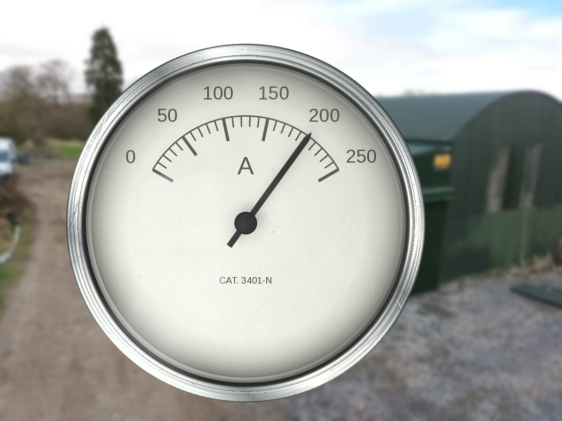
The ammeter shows 200 A
